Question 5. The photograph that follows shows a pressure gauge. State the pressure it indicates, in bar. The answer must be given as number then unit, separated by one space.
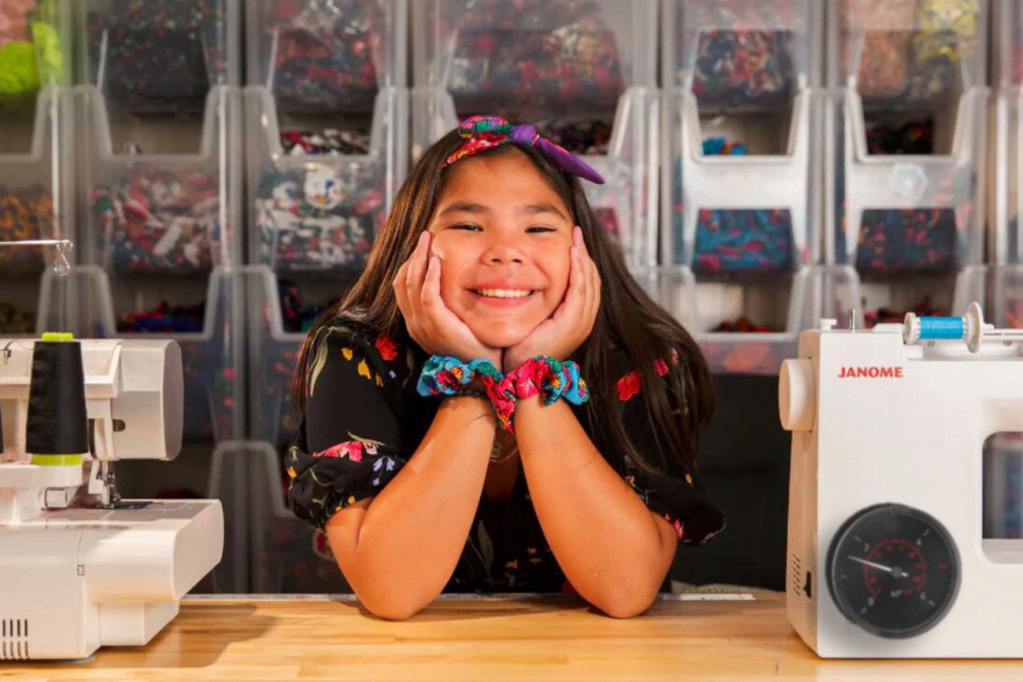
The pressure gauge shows 1.5 bar
